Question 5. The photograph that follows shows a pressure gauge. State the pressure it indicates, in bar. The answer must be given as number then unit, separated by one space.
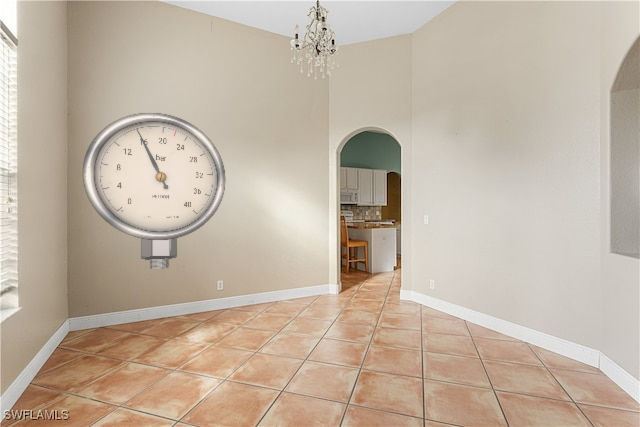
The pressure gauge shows 16 bar
